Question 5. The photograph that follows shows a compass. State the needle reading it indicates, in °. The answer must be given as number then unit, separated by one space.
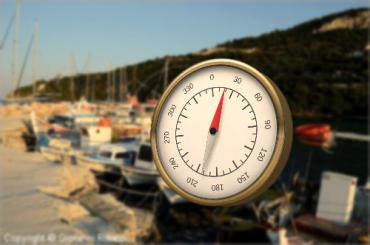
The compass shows 20 °
